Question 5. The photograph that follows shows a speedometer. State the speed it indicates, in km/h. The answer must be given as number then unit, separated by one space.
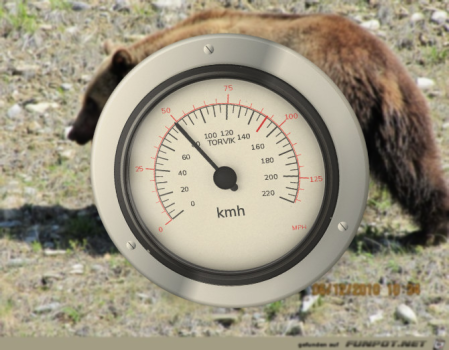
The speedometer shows 80 km/h
